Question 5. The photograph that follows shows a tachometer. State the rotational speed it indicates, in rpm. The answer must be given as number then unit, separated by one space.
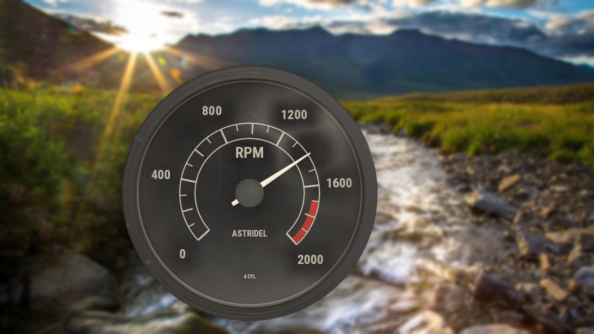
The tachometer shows 1400 rpm
